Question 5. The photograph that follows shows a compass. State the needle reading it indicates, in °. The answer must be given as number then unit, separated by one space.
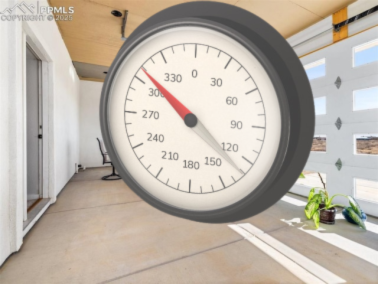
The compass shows 310 °
